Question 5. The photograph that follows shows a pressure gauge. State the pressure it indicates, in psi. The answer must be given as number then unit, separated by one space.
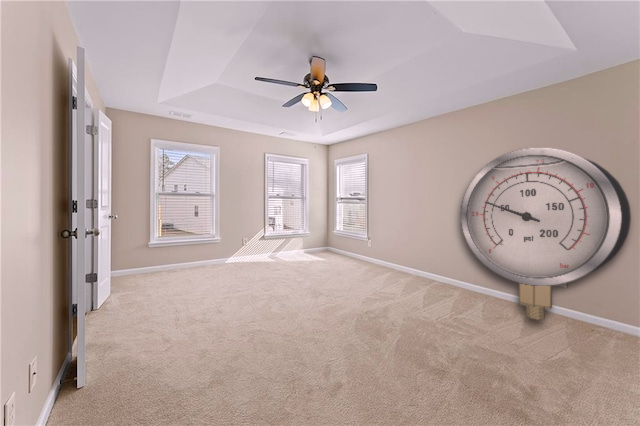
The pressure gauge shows 50 psi
